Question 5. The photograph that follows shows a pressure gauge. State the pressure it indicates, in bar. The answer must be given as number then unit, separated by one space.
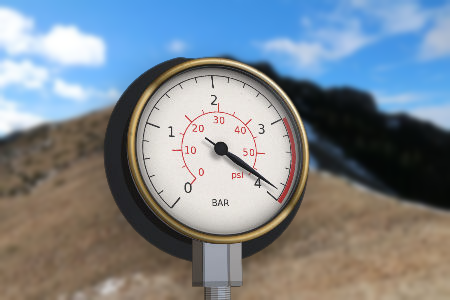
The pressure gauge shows 3.9 bar
